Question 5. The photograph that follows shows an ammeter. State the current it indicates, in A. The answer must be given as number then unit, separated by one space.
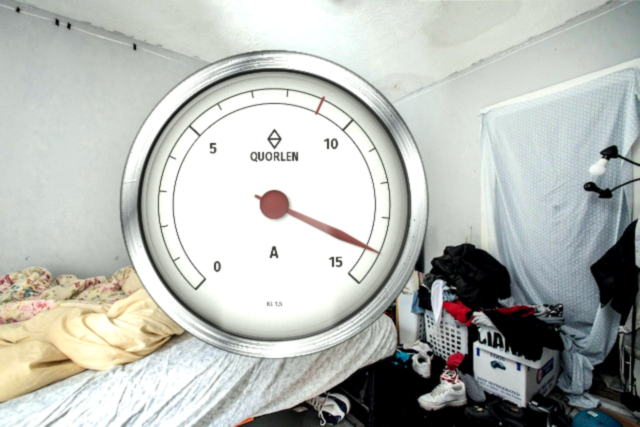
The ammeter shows 14 A
